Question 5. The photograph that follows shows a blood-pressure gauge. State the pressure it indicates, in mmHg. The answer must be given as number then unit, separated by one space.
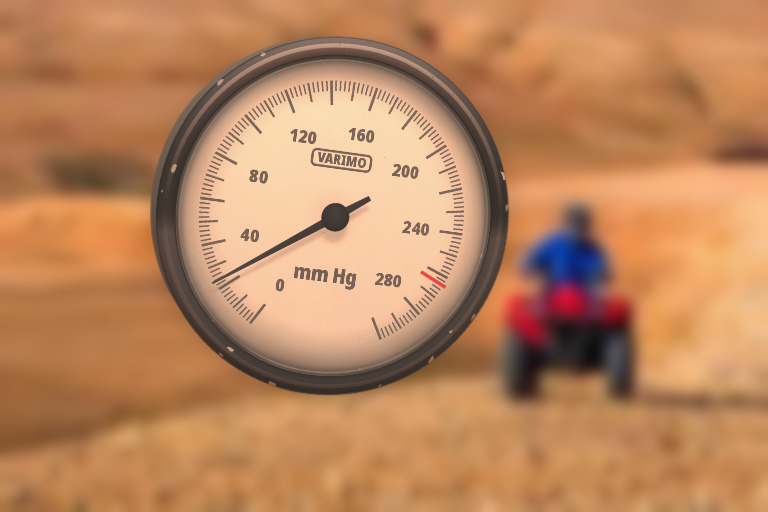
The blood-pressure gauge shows 24 mmHg
